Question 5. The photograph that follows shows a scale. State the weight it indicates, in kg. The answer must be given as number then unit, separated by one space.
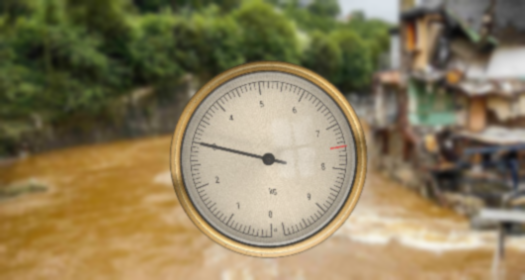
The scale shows 3 kg
